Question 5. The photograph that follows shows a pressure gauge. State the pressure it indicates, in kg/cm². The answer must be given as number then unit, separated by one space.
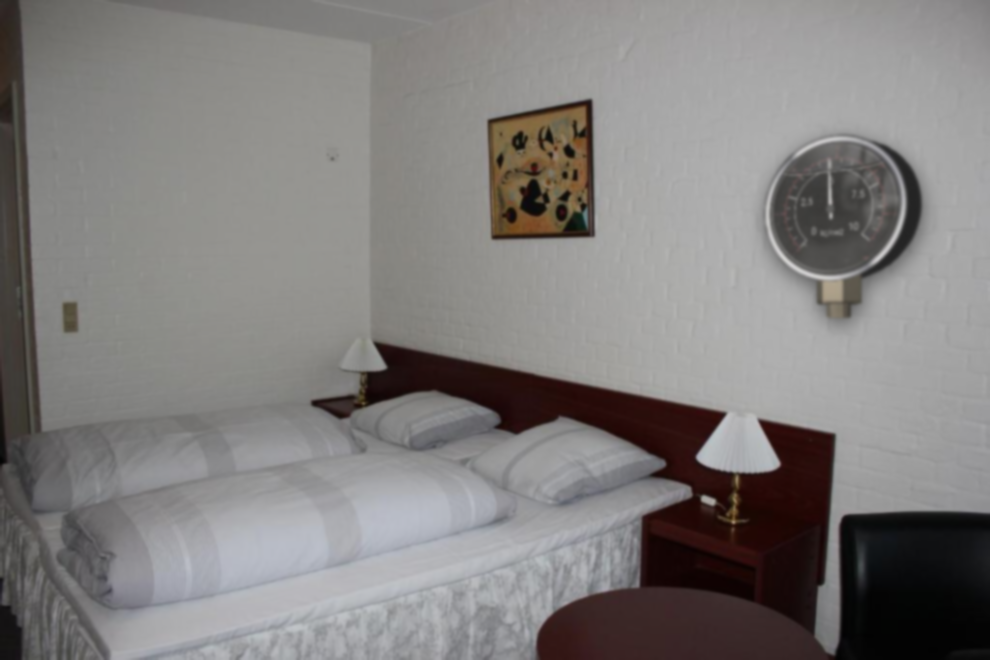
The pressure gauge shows 5 kg/cm²
